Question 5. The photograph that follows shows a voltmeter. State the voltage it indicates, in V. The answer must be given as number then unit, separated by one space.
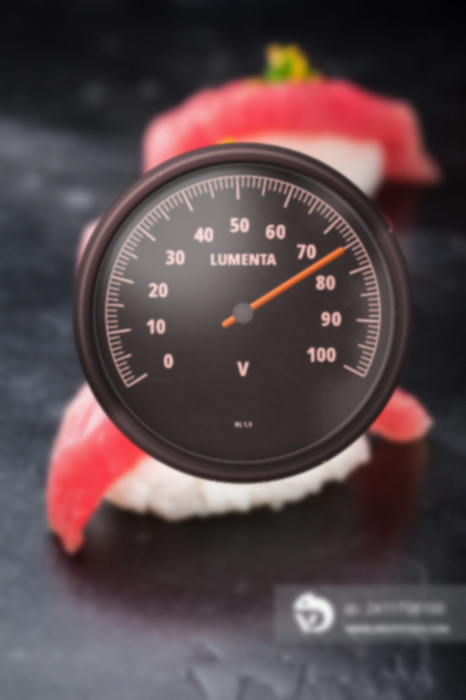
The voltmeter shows 75 V
